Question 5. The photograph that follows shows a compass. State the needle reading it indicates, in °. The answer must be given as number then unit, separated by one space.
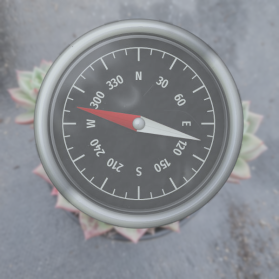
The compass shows 285 °
